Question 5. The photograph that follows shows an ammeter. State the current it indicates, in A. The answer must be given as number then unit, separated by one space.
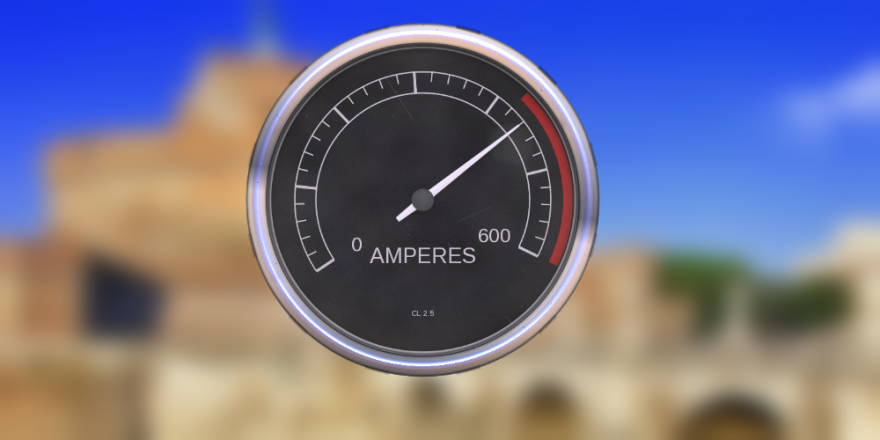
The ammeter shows 440 A
